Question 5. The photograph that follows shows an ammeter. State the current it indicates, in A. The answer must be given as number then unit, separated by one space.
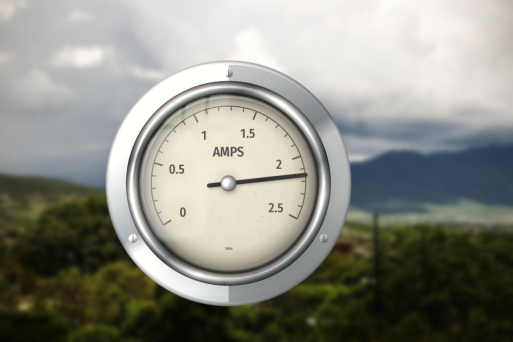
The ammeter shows 2.15 A
